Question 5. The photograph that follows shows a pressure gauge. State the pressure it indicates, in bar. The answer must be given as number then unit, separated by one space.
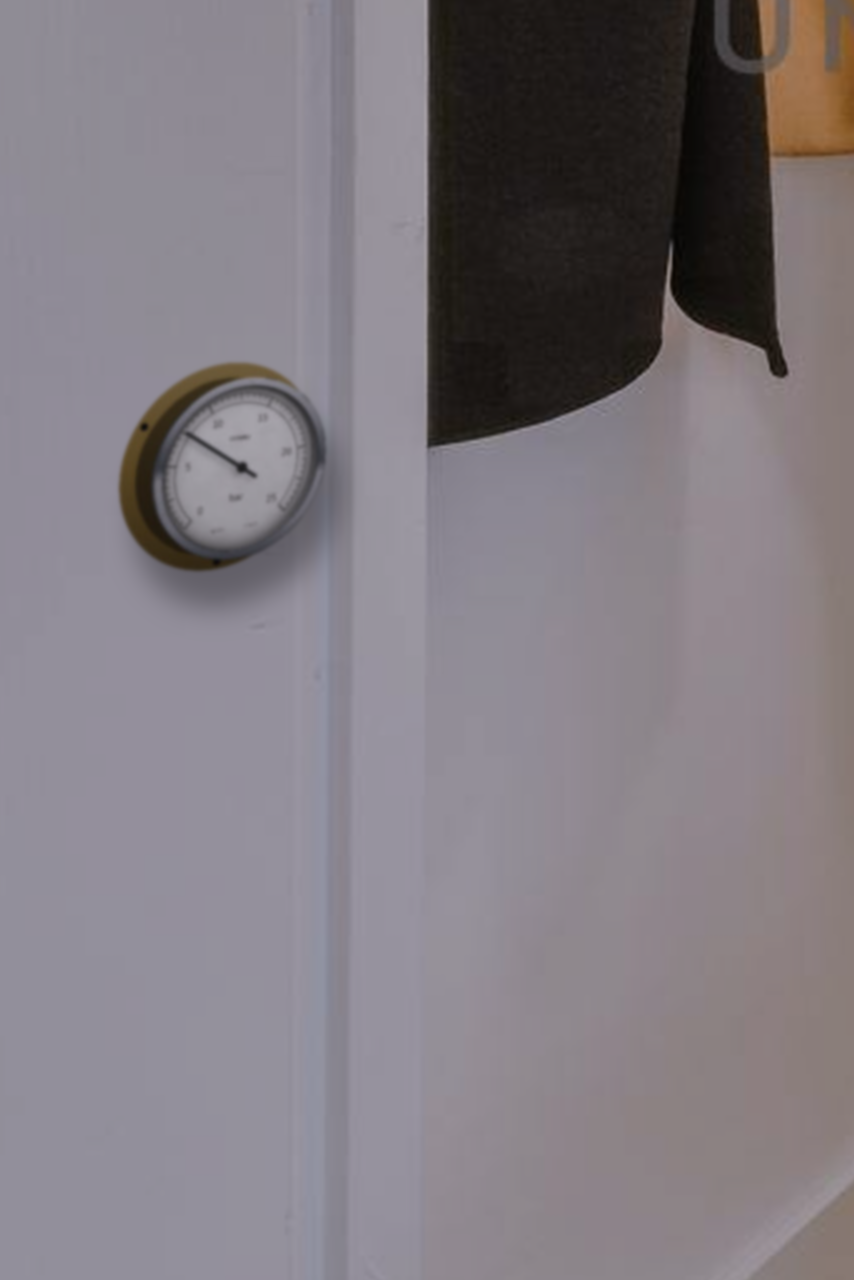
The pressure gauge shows 7.5 bar
